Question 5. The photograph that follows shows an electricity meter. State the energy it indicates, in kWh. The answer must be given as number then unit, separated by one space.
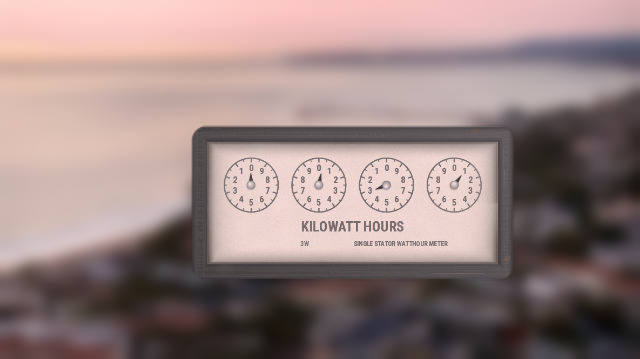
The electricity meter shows 31 kWh
